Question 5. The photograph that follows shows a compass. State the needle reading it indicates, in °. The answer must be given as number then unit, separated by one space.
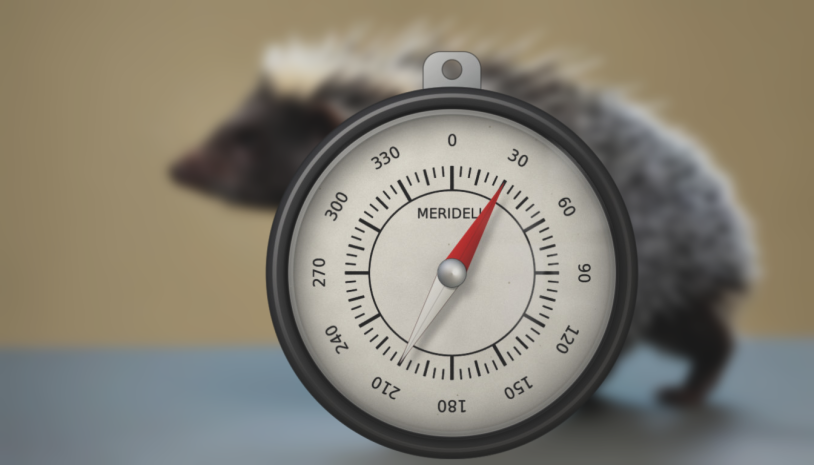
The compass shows 30 °
